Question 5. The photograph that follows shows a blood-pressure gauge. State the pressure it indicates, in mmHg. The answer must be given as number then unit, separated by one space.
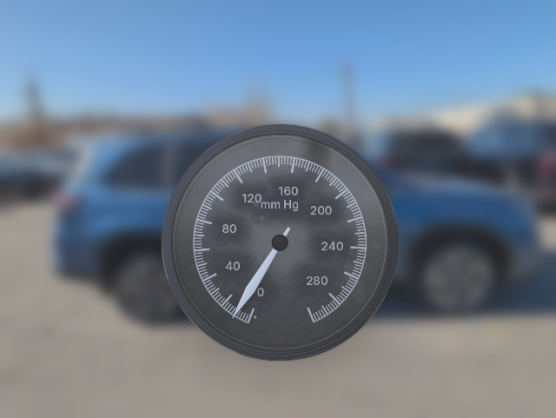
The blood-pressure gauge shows 10 mmHg
